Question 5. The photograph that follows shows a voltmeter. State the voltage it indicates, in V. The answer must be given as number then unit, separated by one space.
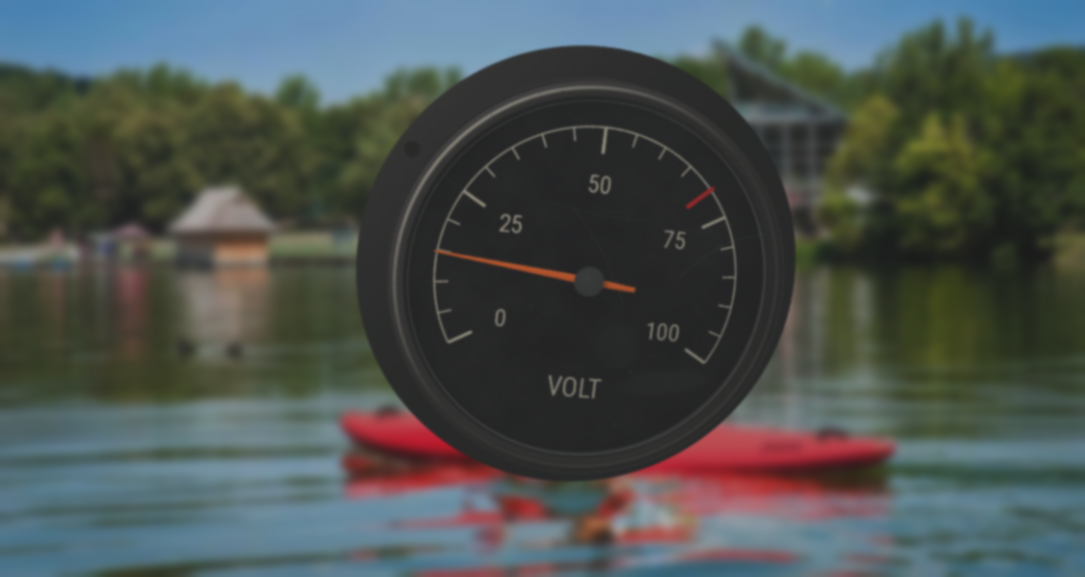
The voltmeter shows 15 V
